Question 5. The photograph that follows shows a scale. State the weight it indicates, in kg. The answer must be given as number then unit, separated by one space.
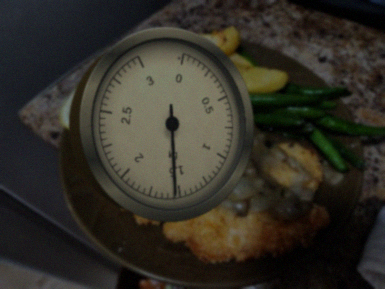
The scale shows 1.55 kg
